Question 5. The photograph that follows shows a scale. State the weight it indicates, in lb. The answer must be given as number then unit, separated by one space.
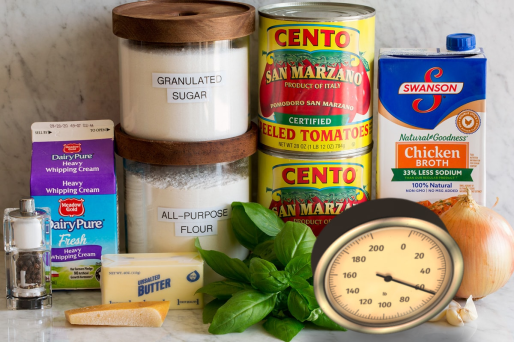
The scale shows 60 lb
